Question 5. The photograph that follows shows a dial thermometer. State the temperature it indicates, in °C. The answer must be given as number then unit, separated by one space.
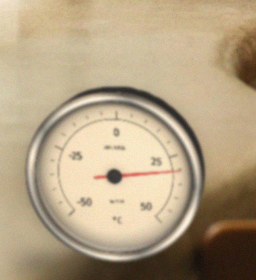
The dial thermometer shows 30 °C
